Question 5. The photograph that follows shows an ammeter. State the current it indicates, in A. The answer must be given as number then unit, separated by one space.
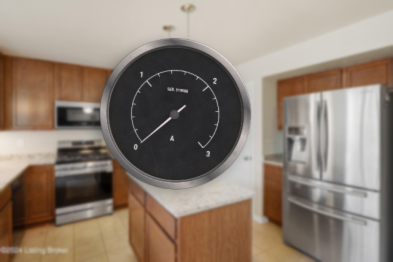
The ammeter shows 0 A
